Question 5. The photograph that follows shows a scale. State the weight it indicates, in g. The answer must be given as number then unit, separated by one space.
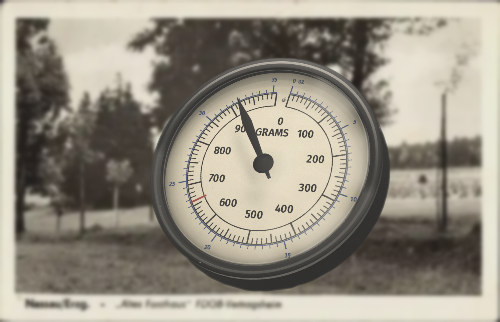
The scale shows 920 g
